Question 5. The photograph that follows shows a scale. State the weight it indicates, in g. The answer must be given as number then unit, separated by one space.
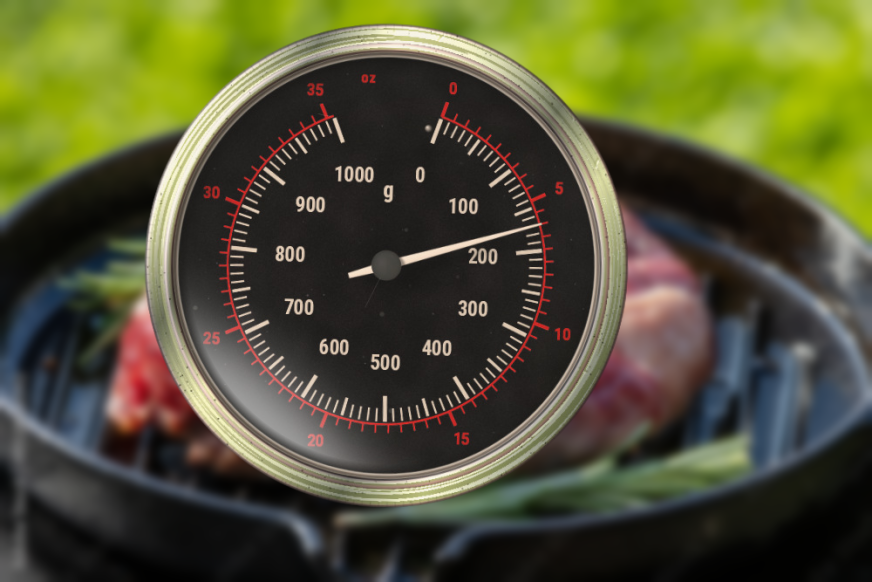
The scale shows 170 g
